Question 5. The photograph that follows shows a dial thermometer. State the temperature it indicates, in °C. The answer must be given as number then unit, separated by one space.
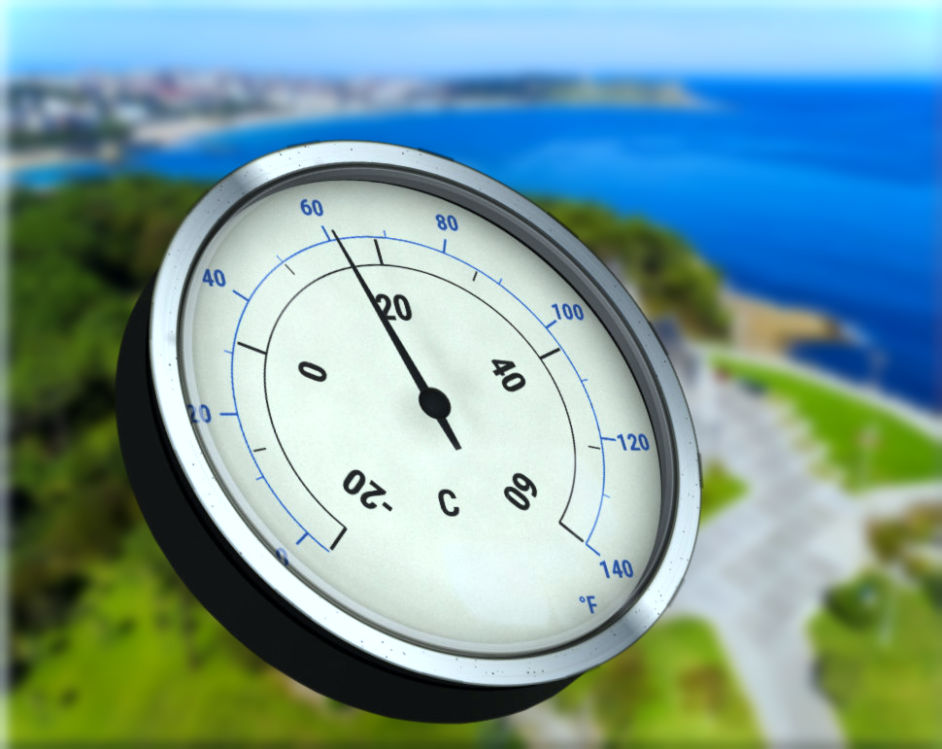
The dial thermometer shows 15 °C
